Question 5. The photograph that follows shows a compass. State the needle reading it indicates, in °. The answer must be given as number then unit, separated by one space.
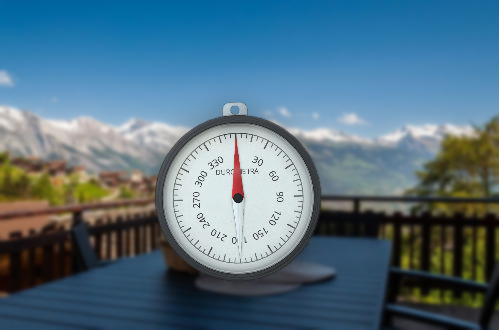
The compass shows 0 °
